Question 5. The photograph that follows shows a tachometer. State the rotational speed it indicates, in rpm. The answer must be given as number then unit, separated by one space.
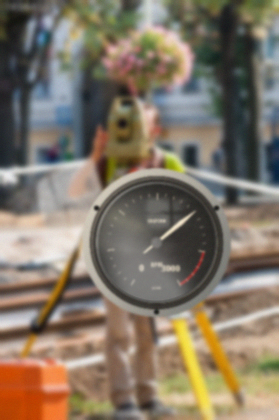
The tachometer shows 2000 rpm
